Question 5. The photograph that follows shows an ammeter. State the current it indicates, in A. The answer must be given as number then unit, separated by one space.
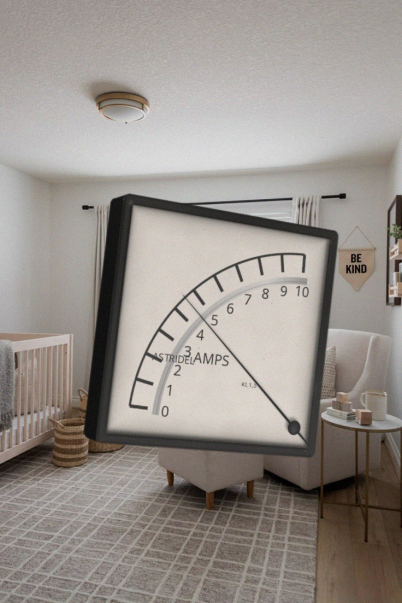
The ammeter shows 4.5 A
